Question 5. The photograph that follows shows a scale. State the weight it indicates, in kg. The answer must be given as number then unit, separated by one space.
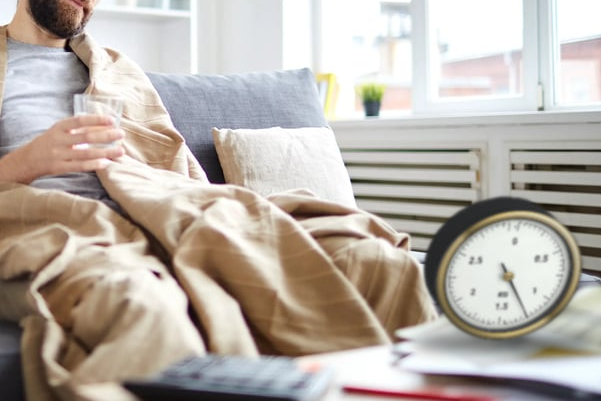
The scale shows 1.25 kg
